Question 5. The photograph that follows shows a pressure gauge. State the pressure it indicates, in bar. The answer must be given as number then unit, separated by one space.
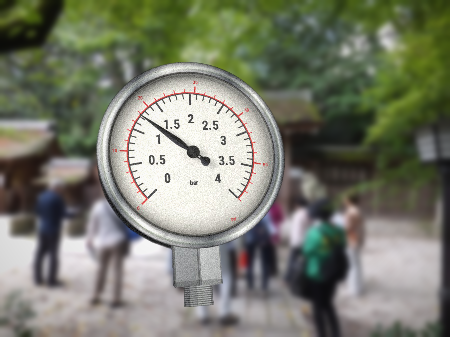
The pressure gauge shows 1.2 bar
